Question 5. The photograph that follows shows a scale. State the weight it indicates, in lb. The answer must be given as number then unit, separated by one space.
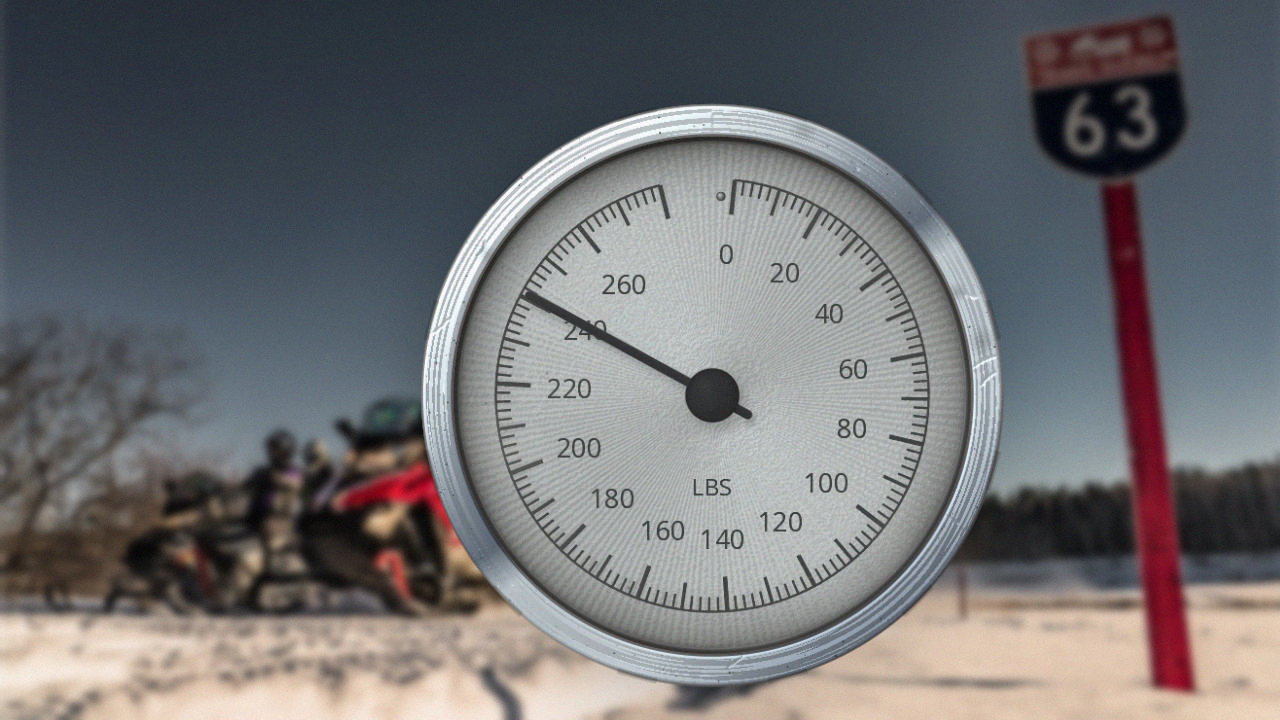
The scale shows 241 lb
